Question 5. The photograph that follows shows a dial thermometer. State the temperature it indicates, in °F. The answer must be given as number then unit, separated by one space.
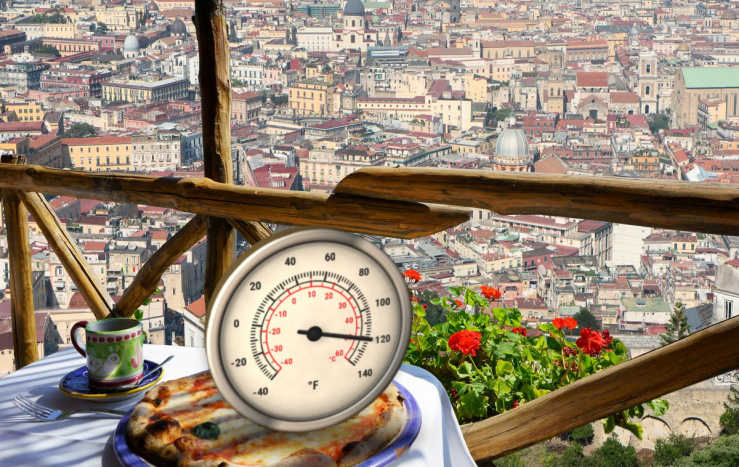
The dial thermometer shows 120 °F
